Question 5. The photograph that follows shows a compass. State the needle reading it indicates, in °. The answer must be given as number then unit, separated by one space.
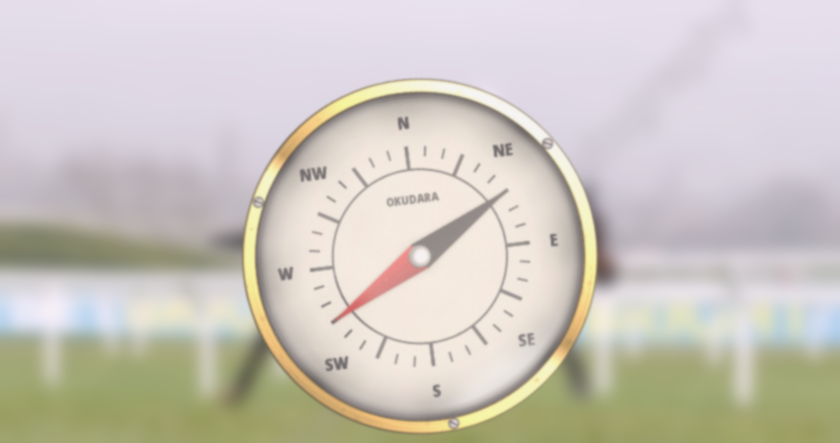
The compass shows 240 °
